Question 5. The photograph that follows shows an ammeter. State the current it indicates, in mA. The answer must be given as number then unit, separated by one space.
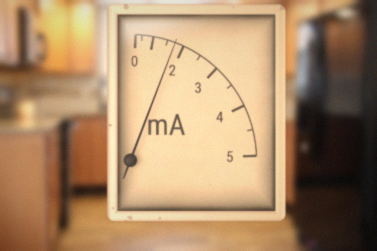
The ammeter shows 1.75 mA
